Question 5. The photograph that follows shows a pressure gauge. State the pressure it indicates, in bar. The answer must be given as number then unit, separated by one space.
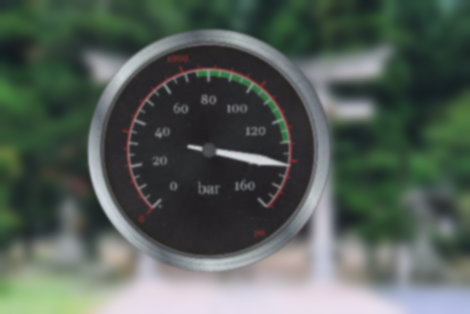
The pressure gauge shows 140 bar
